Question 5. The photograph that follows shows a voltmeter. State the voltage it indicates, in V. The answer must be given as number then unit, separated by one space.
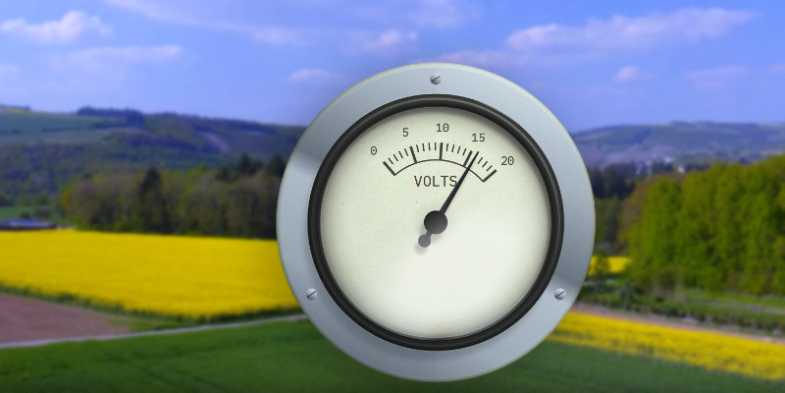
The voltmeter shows 16 V
